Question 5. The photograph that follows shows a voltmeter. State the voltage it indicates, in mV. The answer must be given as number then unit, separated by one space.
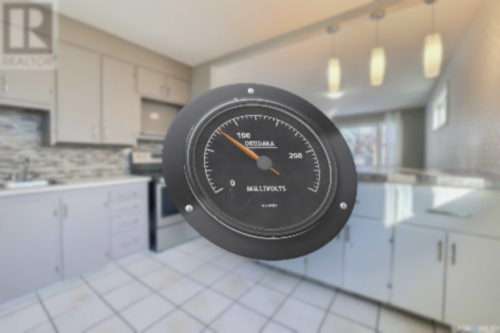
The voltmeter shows 75 mV
